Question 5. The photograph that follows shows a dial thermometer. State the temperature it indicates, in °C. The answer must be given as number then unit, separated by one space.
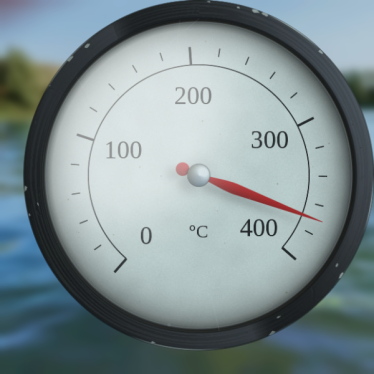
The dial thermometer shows 370 °C
